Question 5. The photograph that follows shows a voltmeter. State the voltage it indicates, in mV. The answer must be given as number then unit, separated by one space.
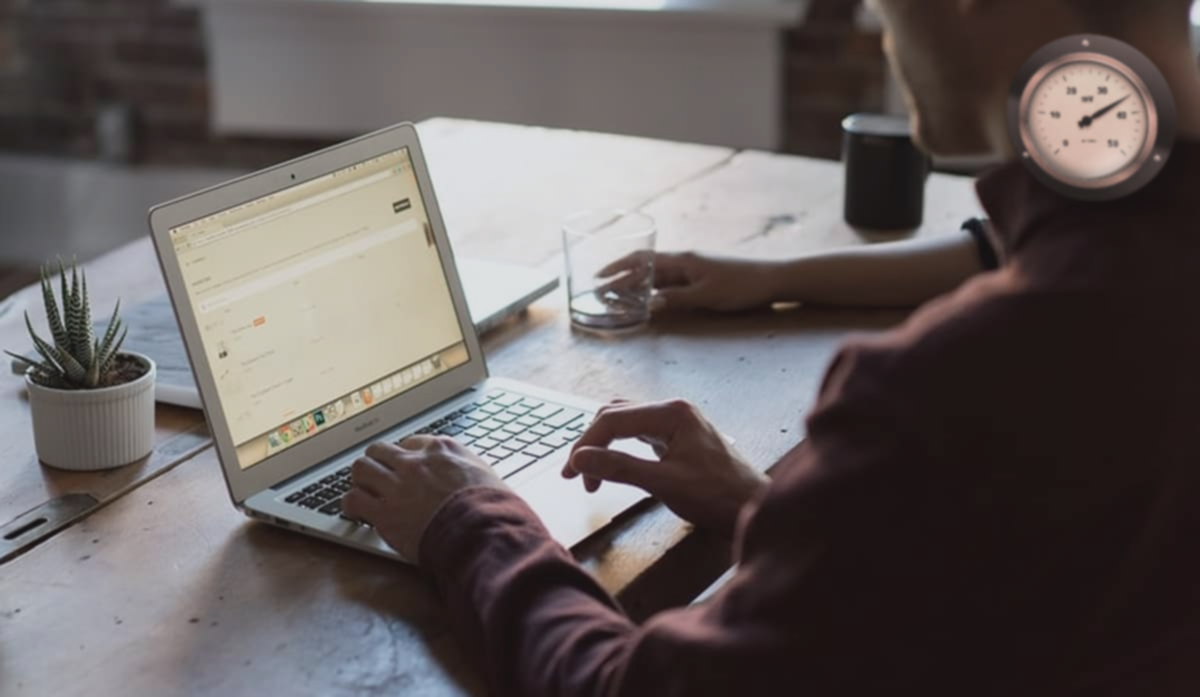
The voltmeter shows 36 mV
